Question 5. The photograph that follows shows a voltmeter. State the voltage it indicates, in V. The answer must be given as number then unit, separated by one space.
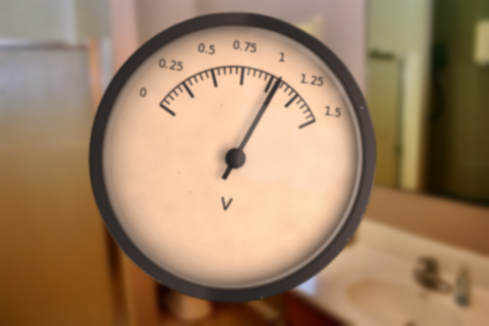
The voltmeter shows 1.05 V
